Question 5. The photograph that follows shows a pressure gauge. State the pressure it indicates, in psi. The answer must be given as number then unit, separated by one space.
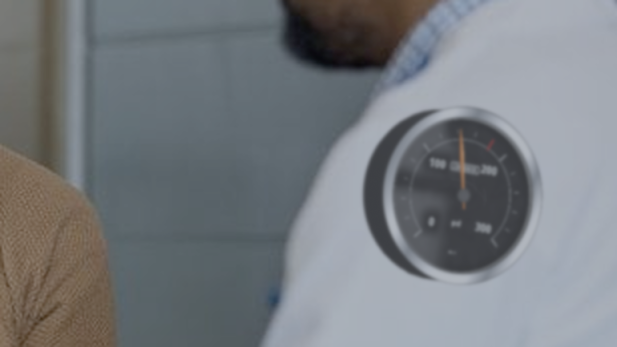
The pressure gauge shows 140 psi
